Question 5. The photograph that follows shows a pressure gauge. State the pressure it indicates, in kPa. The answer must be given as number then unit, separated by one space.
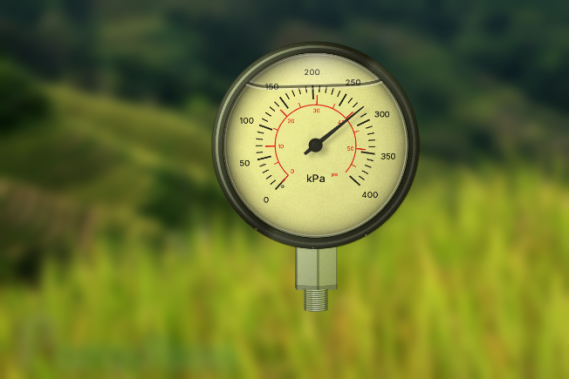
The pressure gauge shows 280 kPa
